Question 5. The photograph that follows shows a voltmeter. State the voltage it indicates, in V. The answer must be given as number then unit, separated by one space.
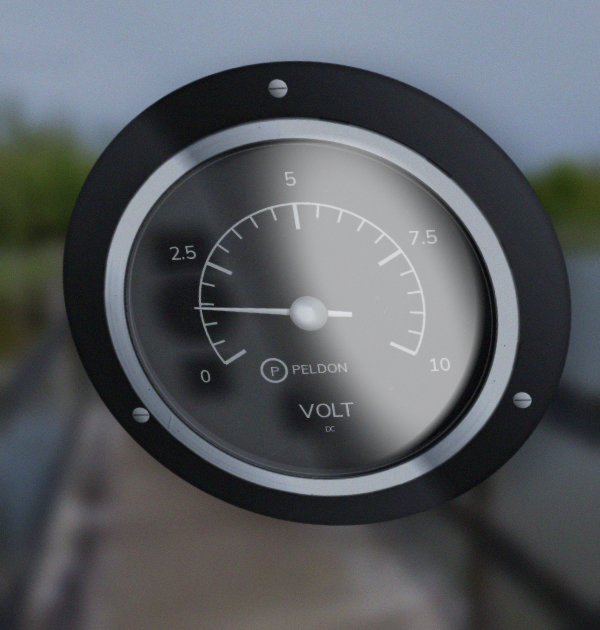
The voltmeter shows 1.5 V
